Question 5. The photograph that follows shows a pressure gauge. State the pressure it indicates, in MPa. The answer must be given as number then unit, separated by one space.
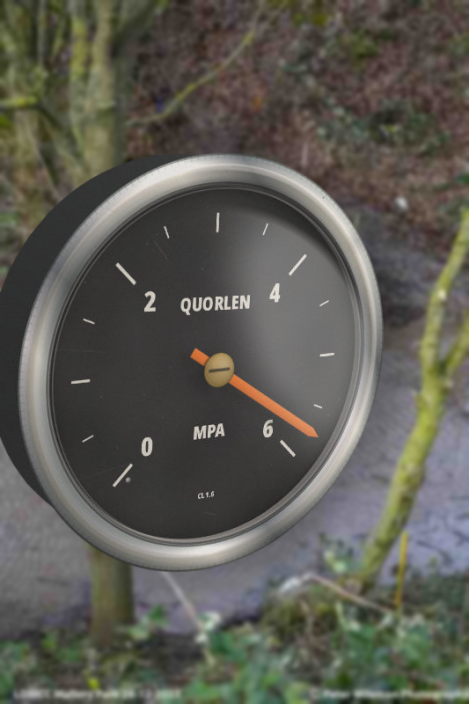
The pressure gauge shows 5.75 MPa
